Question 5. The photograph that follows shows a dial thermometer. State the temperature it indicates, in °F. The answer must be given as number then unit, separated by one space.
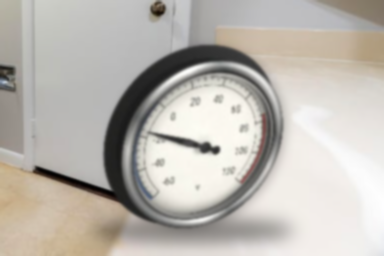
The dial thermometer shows -16 °F
